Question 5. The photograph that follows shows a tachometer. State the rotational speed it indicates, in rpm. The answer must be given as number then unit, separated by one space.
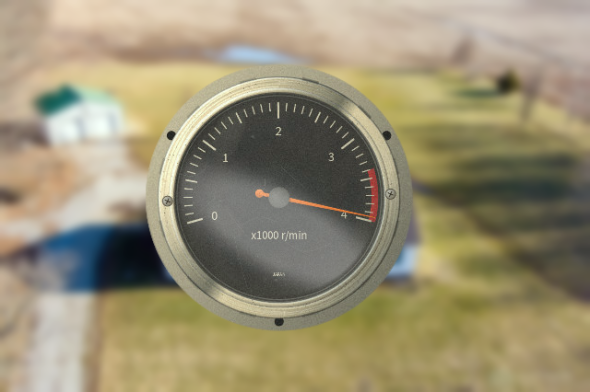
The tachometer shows 3950 rpm
